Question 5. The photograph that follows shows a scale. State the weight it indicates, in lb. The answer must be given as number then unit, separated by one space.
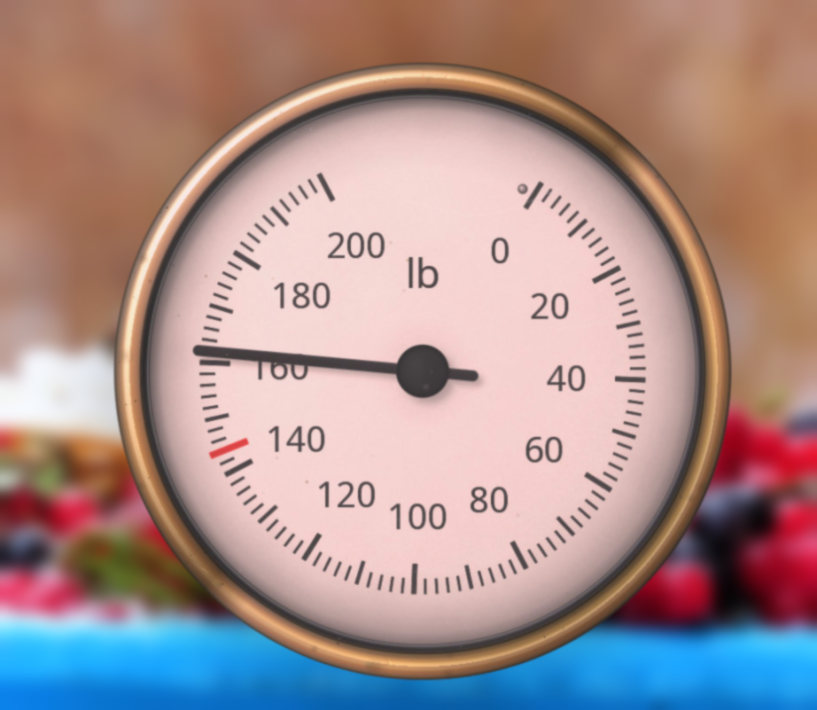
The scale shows 162 lb
